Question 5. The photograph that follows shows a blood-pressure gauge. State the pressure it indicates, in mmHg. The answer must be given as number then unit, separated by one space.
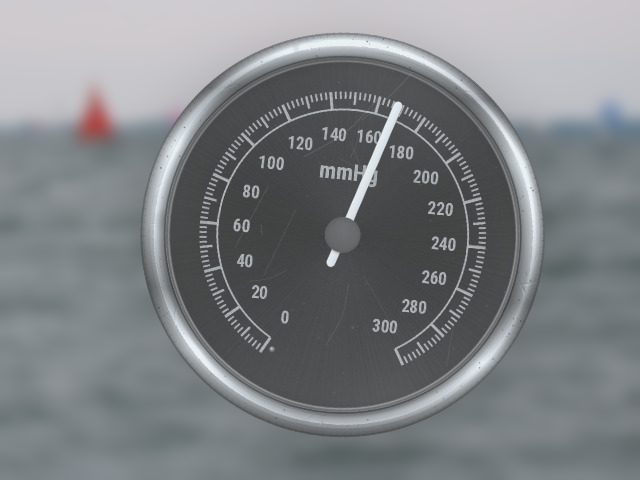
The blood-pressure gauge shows 168 mmHg
